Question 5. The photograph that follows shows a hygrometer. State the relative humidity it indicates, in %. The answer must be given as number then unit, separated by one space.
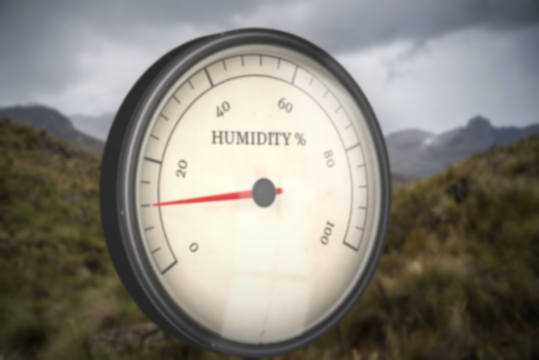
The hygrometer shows 12 %
